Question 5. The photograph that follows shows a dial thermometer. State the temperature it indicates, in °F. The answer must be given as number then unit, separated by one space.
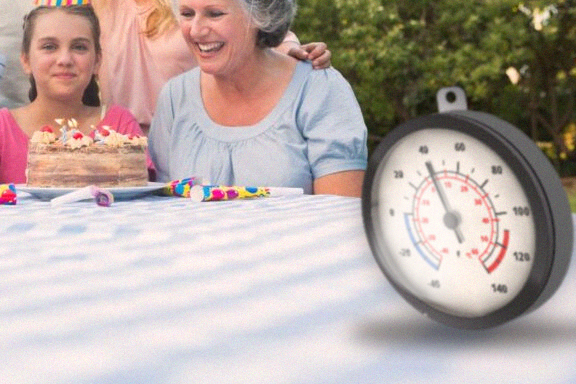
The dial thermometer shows 40 °F
